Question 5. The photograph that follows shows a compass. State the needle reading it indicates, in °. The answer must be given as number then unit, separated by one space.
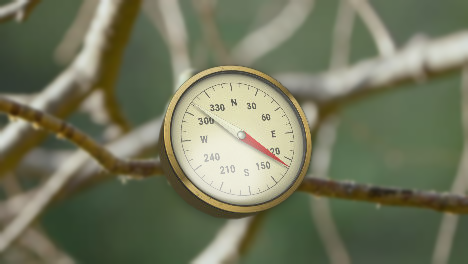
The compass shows 130 °
